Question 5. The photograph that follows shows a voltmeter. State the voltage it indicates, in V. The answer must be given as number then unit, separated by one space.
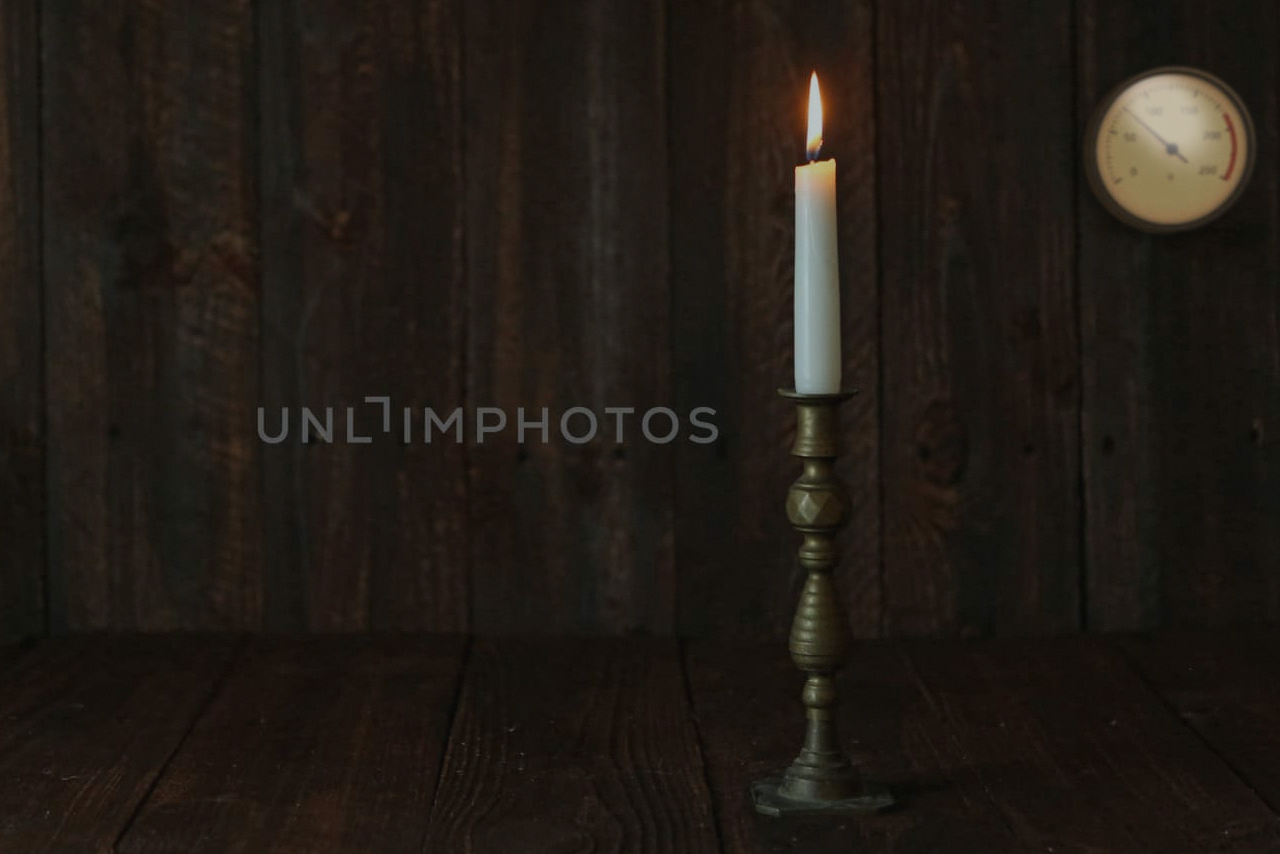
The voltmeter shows 75 V
